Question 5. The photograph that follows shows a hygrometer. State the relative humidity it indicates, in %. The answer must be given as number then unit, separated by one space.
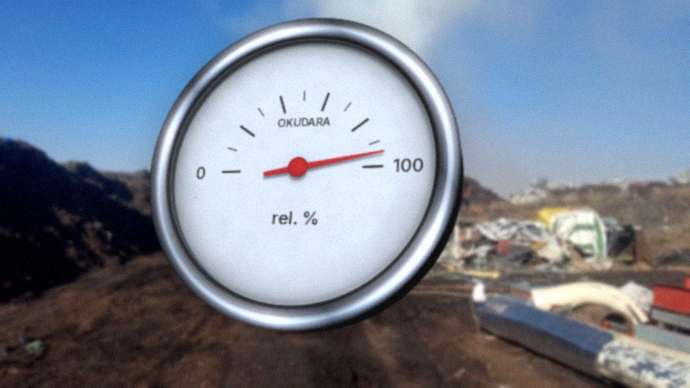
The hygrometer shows 95 %
